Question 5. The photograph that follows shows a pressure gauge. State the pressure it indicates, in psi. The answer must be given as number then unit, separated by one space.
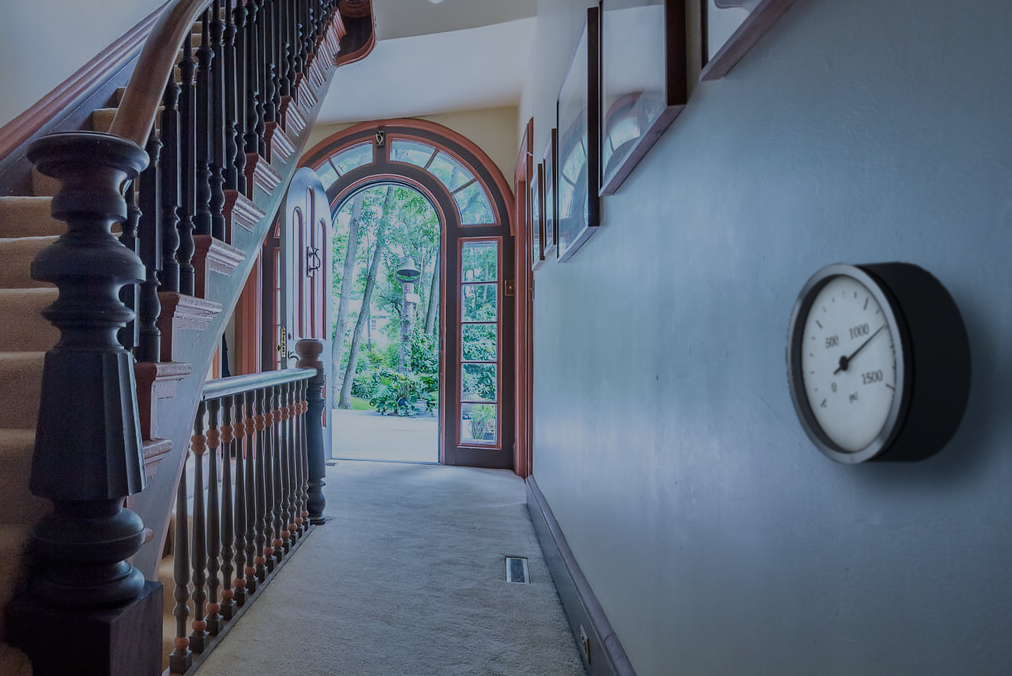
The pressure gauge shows 1200 psi
